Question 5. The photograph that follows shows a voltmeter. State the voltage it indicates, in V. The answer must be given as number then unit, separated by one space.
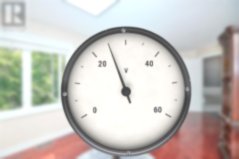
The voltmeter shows 25 V
